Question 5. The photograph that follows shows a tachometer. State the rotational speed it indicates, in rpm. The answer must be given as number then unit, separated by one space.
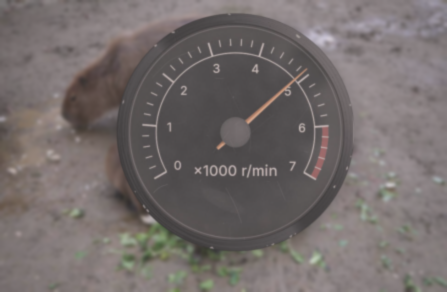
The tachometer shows 4900 rpm
